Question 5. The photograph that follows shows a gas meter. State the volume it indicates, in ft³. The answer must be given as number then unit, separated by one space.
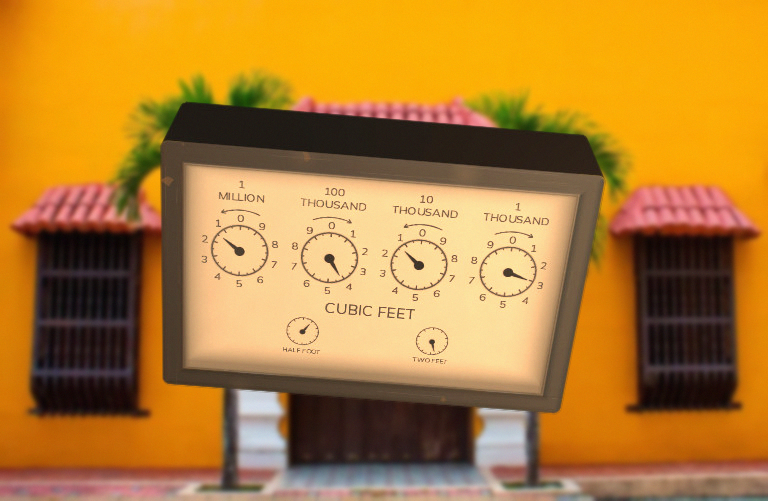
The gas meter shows 141300 ft³
